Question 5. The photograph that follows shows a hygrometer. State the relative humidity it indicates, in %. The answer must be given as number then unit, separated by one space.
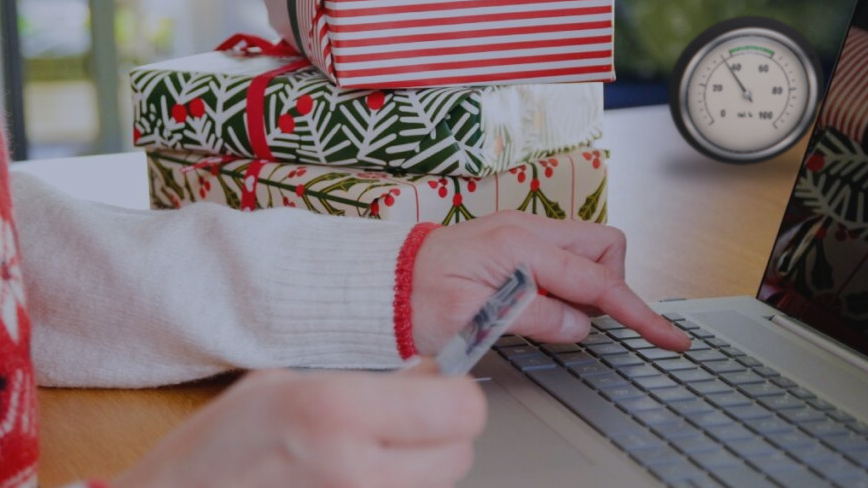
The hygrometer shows 36 %
